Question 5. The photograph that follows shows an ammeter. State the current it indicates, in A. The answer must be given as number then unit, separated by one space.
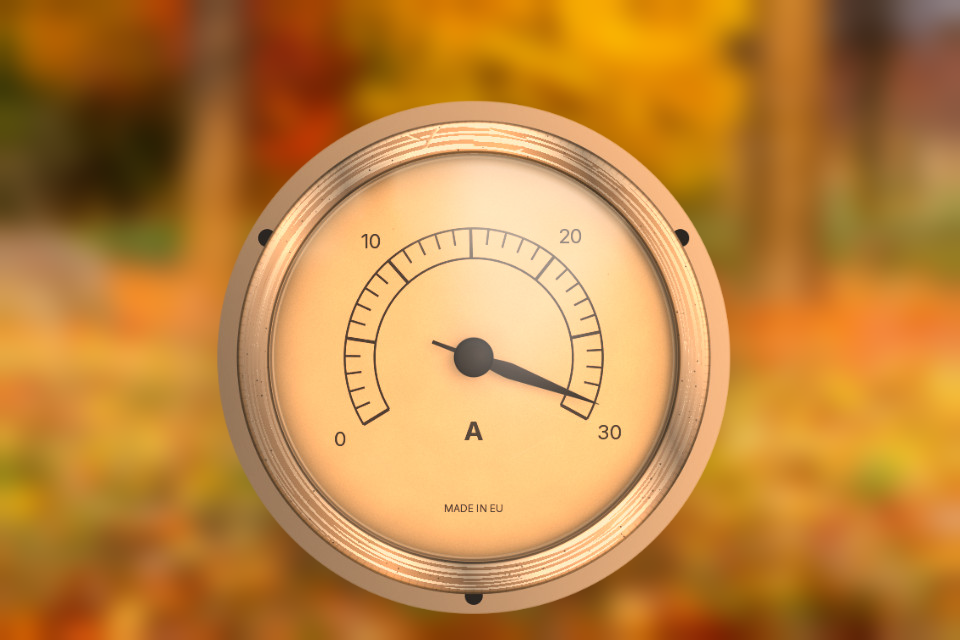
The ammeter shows 29 A
